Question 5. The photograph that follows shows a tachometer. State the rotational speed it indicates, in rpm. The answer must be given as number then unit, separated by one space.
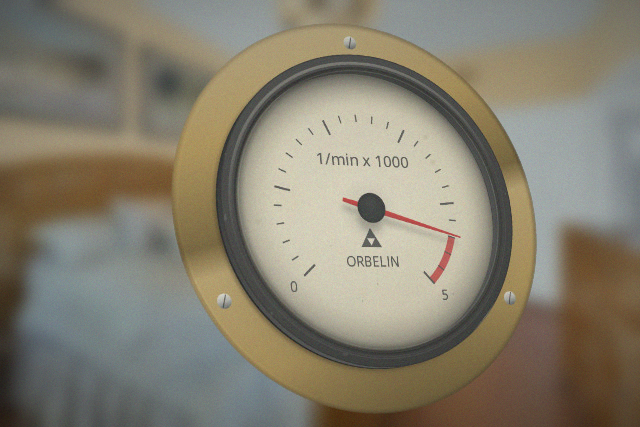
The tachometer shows 4400 rpm
